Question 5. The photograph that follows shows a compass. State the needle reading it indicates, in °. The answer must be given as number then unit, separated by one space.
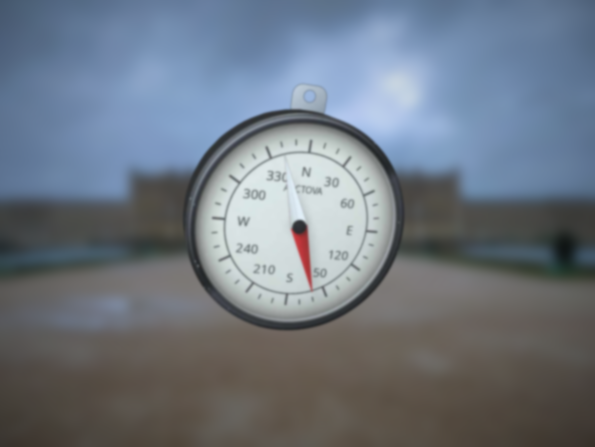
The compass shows 160 °
